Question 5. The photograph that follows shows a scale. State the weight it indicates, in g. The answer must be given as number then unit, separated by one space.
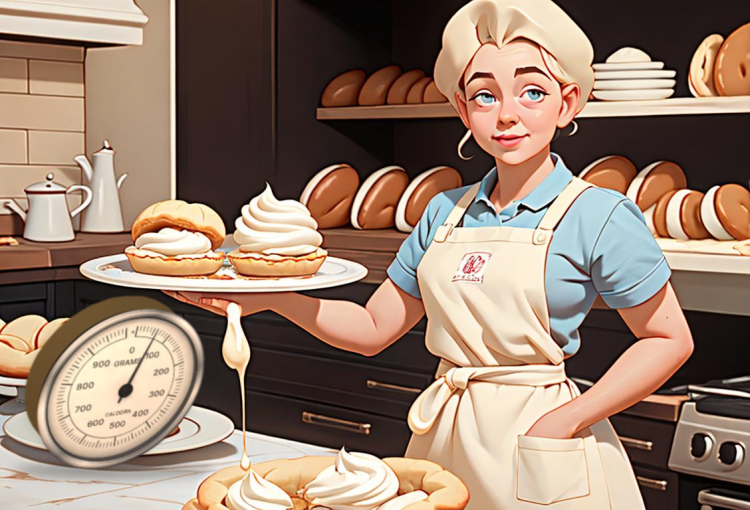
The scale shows 50 g
